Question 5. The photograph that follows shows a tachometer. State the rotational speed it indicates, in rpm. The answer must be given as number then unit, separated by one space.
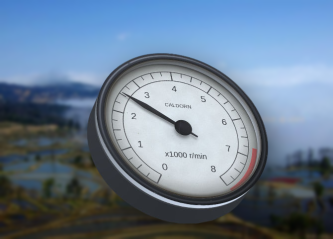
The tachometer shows 2500 rpm
